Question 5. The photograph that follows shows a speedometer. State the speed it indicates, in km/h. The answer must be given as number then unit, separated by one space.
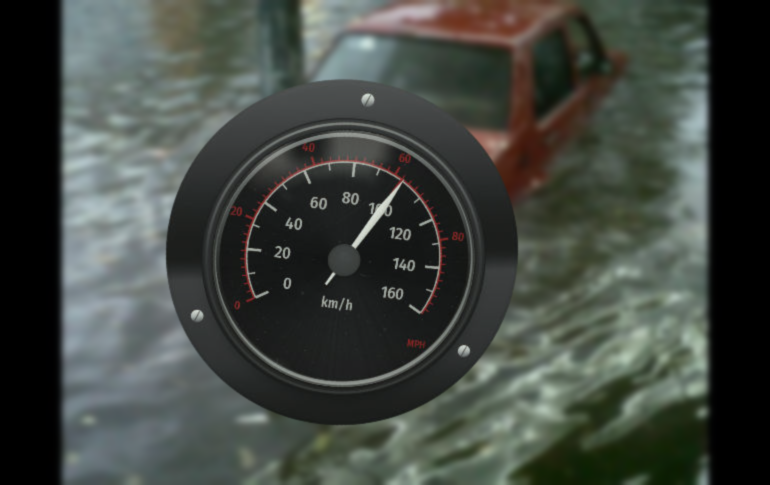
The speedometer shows 100 km/h
